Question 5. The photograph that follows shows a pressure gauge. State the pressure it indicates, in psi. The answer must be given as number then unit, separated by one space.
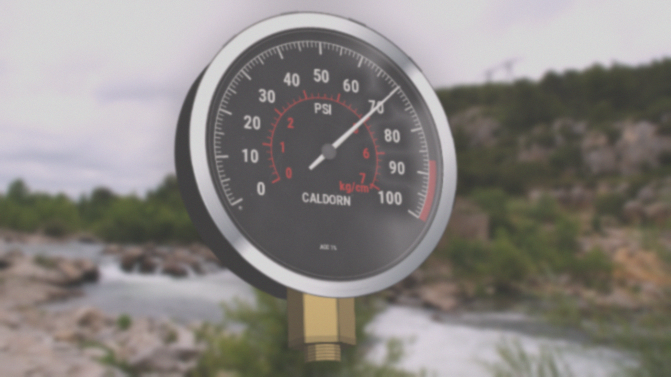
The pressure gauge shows 70 psi
